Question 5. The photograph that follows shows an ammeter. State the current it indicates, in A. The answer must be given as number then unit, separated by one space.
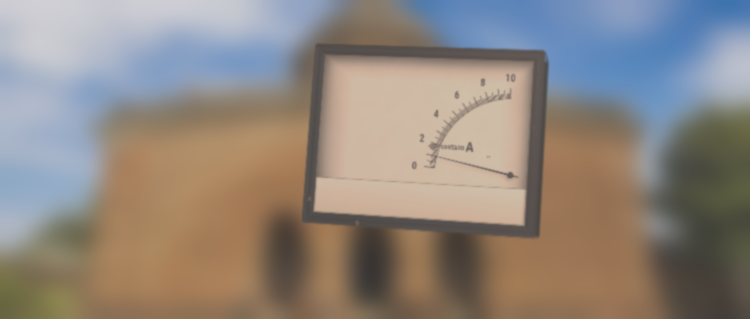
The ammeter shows 1 A
